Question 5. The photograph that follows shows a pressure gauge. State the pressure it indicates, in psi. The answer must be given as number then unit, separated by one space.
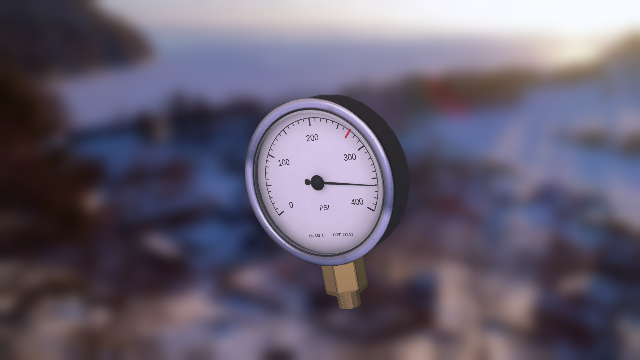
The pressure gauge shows 360 psi
